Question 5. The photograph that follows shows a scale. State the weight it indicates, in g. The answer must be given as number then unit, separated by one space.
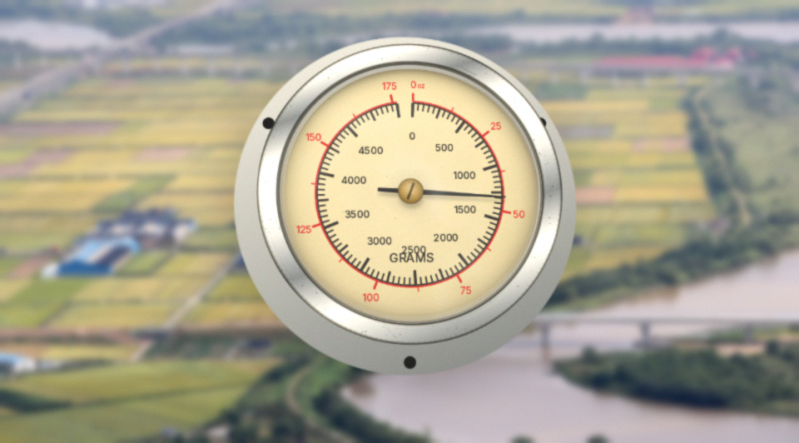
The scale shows 1300 g
